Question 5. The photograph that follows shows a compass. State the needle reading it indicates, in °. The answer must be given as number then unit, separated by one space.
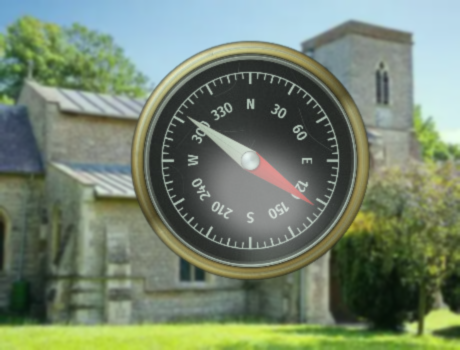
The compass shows 125 °
